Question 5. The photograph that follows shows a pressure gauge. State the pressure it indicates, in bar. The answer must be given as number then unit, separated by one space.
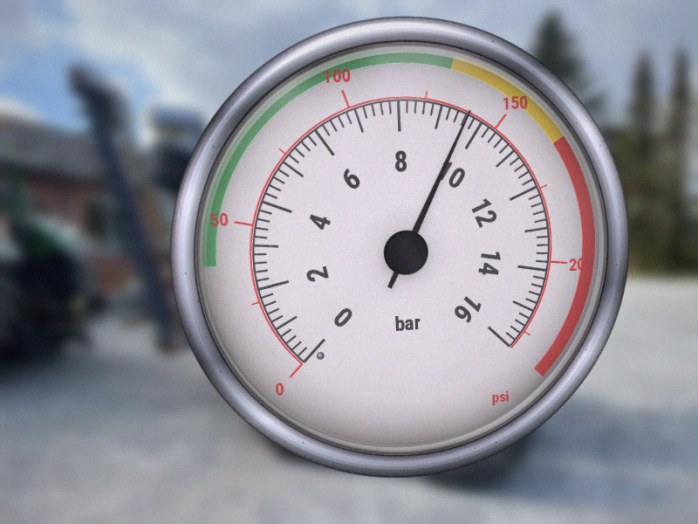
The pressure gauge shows 9.6 bar
